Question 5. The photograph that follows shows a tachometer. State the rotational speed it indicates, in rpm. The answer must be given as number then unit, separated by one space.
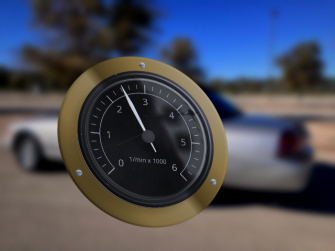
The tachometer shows 2400 rpm
